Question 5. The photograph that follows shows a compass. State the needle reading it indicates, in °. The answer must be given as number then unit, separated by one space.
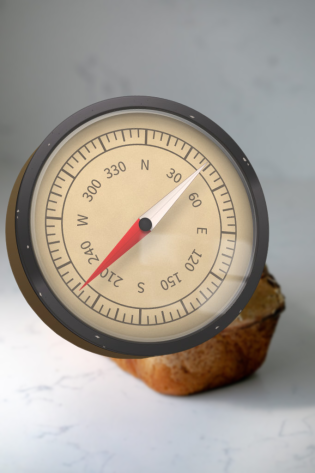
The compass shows 222.5 °
